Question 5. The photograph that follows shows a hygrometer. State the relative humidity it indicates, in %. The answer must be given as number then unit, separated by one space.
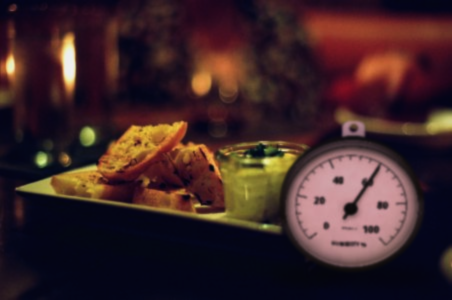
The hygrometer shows 60 %
